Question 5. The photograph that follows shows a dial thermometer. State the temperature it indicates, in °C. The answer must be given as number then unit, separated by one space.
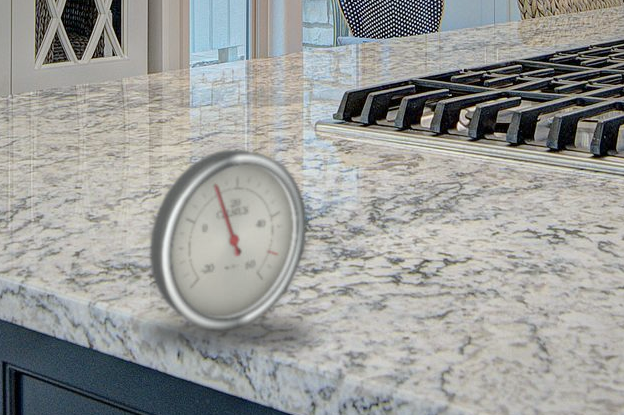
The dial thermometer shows 12 °C
